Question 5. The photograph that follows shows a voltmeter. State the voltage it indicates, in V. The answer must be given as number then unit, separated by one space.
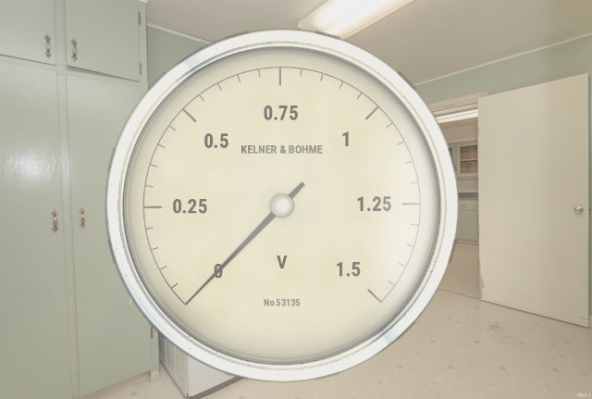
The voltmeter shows 0 V
